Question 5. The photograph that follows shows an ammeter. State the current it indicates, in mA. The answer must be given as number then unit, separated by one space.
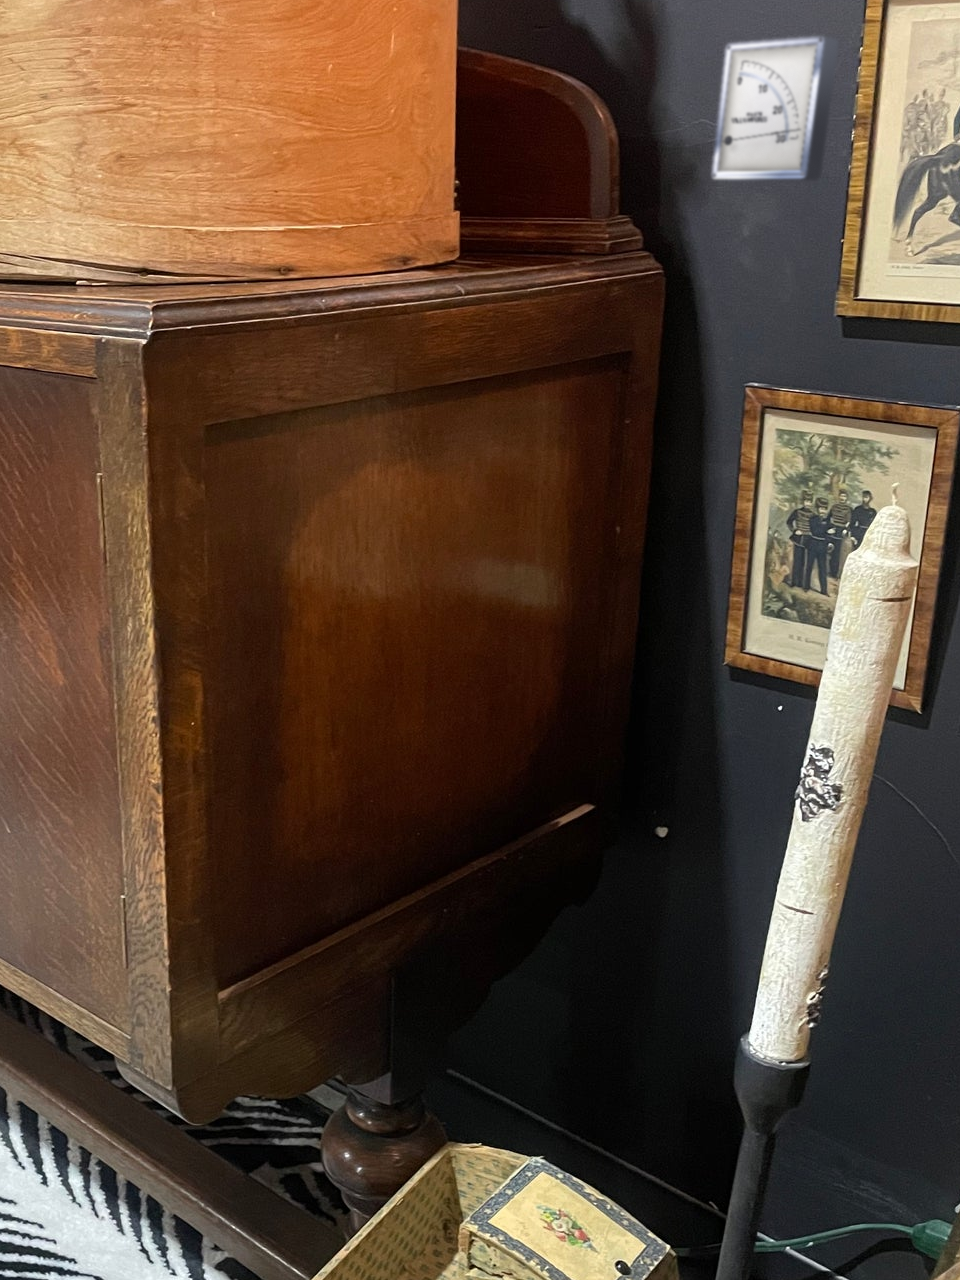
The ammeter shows 28 mA
